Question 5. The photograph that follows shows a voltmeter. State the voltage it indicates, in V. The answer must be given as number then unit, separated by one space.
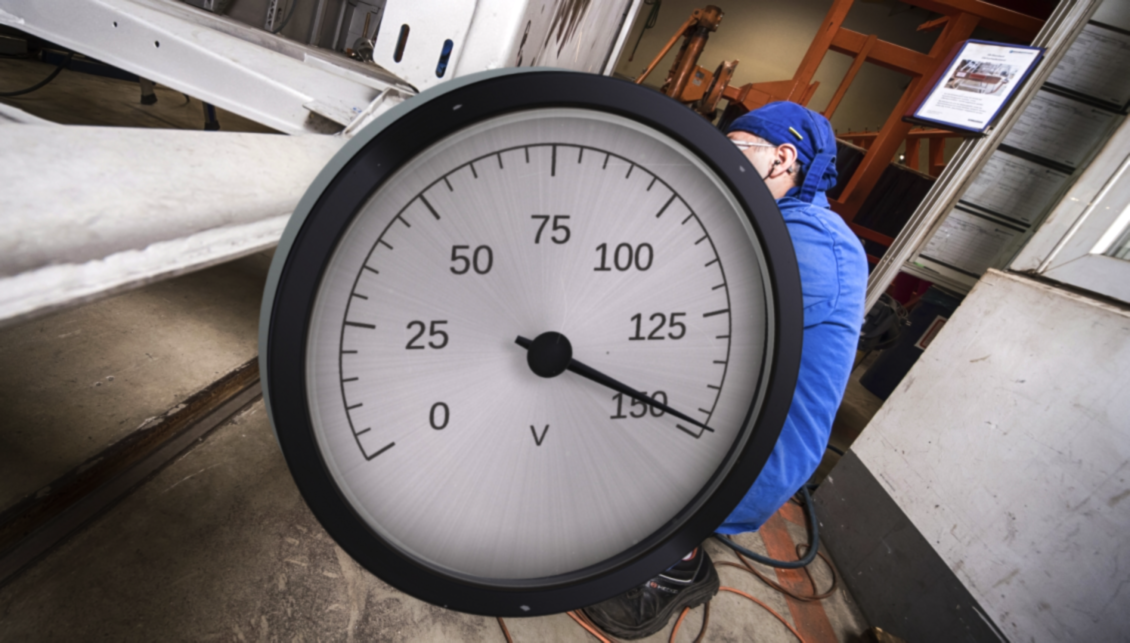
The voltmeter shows 147.5 V
